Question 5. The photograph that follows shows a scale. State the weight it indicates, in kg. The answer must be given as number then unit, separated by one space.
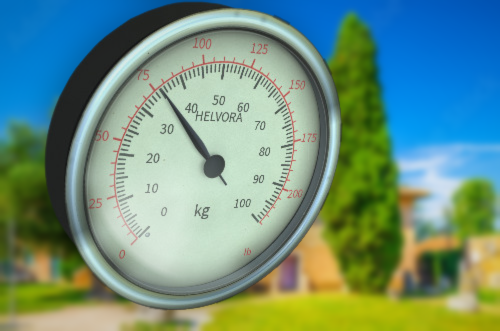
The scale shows 35 kg
